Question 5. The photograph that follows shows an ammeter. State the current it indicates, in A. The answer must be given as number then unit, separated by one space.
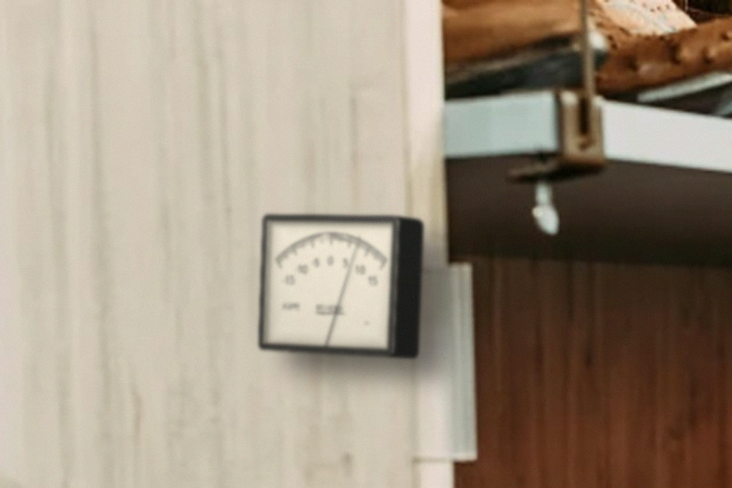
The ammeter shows 7.5 A
